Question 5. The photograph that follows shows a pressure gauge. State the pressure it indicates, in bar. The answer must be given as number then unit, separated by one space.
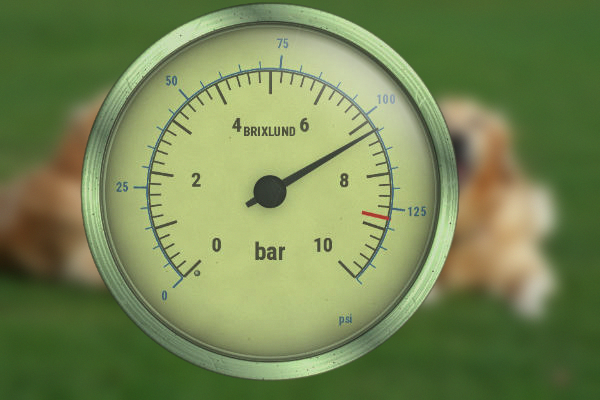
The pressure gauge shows 7.2 bar
